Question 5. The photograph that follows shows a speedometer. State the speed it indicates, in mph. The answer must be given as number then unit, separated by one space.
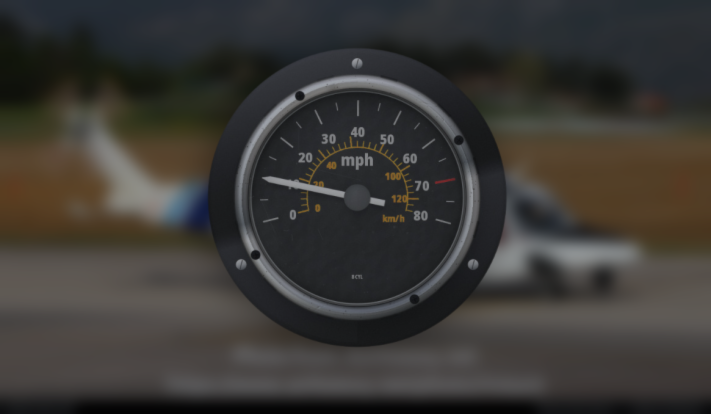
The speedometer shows 10 mph
